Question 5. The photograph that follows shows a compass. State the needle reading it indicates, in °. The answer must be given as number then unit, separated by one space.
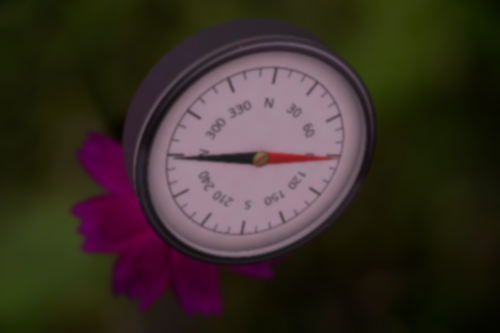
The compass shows 90 °
